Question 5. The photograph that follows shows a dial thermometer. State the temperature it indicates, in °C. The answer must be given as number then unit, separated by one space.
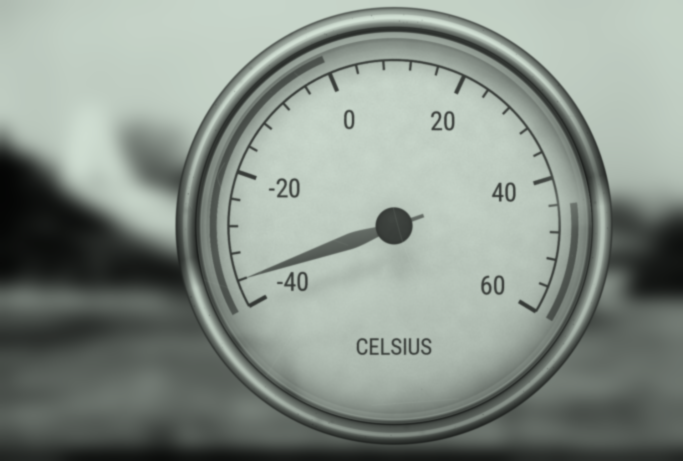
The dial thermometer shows -36 °C
